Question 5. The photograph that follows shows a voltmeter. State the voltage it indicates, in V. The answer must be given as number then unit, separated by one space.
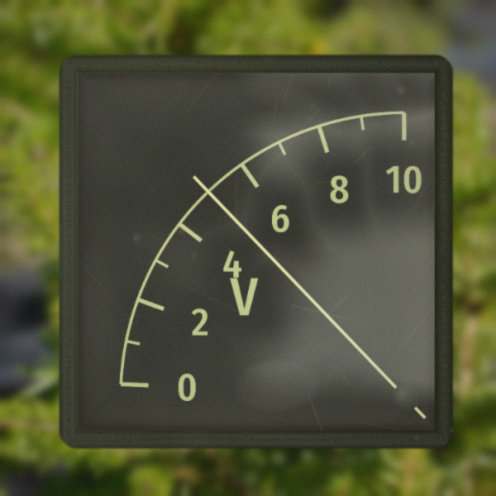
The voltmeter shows 5 V
